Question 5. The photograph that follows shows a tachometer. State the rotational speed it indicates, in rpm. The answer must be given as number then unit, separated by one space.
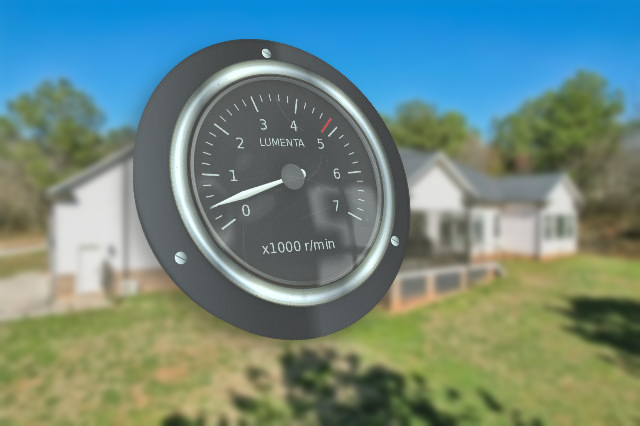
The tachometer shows 400 rpm
